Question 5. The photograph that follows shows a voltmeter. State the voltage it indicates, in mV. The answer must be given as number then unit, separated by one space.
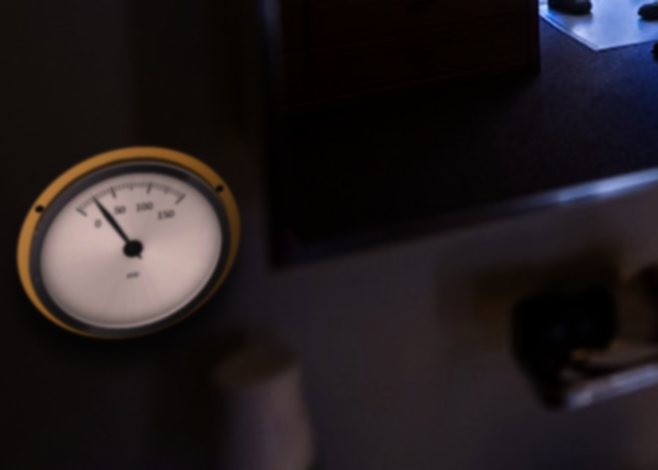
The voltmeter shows 25 mV
